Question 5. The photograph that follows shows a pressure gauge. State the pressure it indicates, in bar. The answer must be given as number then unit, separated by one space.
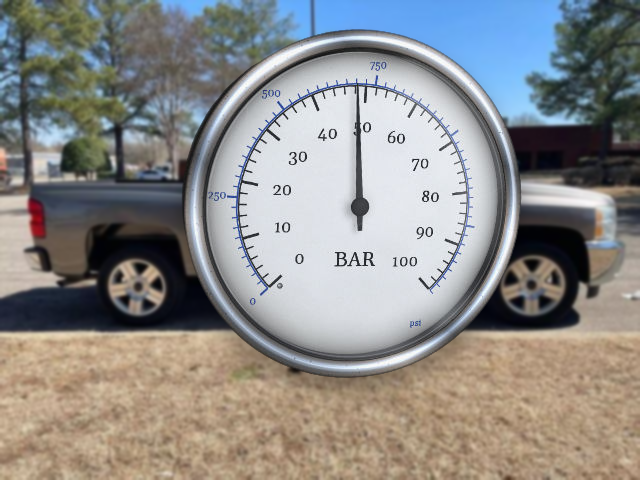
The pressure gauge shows 48 bar
